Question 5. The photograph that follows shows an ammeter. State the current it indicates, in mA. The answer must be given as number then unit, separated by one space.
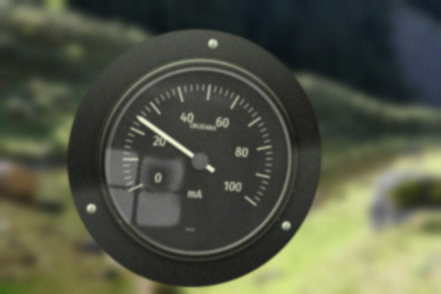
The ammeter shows 24 mA
